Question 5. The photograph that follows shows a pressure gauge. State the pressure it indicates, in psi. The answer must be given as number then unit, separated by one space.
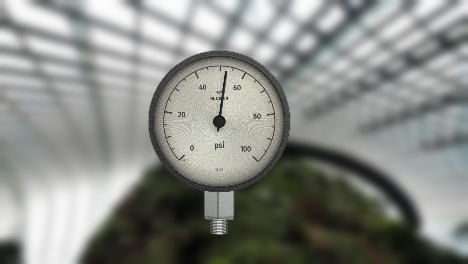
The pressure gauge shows 52.5 psi
